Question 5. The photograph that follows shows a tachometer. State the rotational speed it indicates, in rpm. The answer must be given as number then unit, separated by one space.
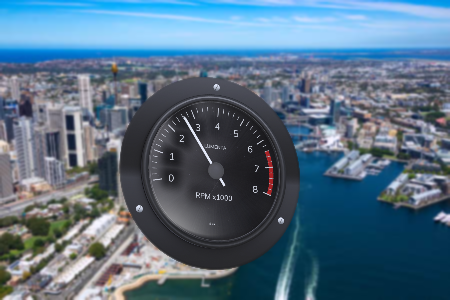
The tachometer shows 2600 rpm
